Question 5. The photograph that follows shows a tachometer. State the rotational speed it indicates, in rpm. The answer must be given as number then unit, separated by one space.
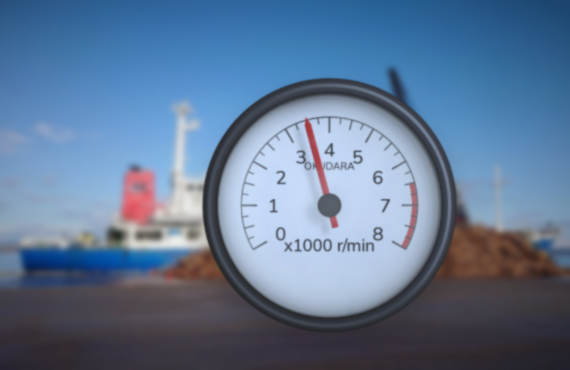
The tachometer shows 3500 rpm
